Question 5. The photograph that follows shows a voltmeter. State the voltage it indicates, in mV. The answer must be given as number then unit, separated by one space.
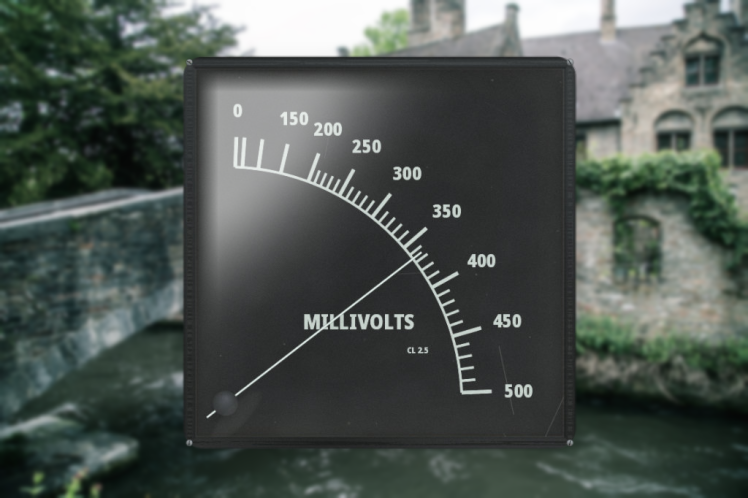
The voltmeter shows 365 mV
